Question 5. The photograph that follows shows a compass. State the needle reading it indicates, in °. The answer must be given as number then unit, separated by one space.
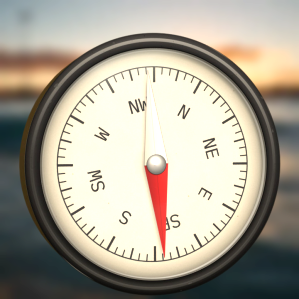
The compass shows 145 °
